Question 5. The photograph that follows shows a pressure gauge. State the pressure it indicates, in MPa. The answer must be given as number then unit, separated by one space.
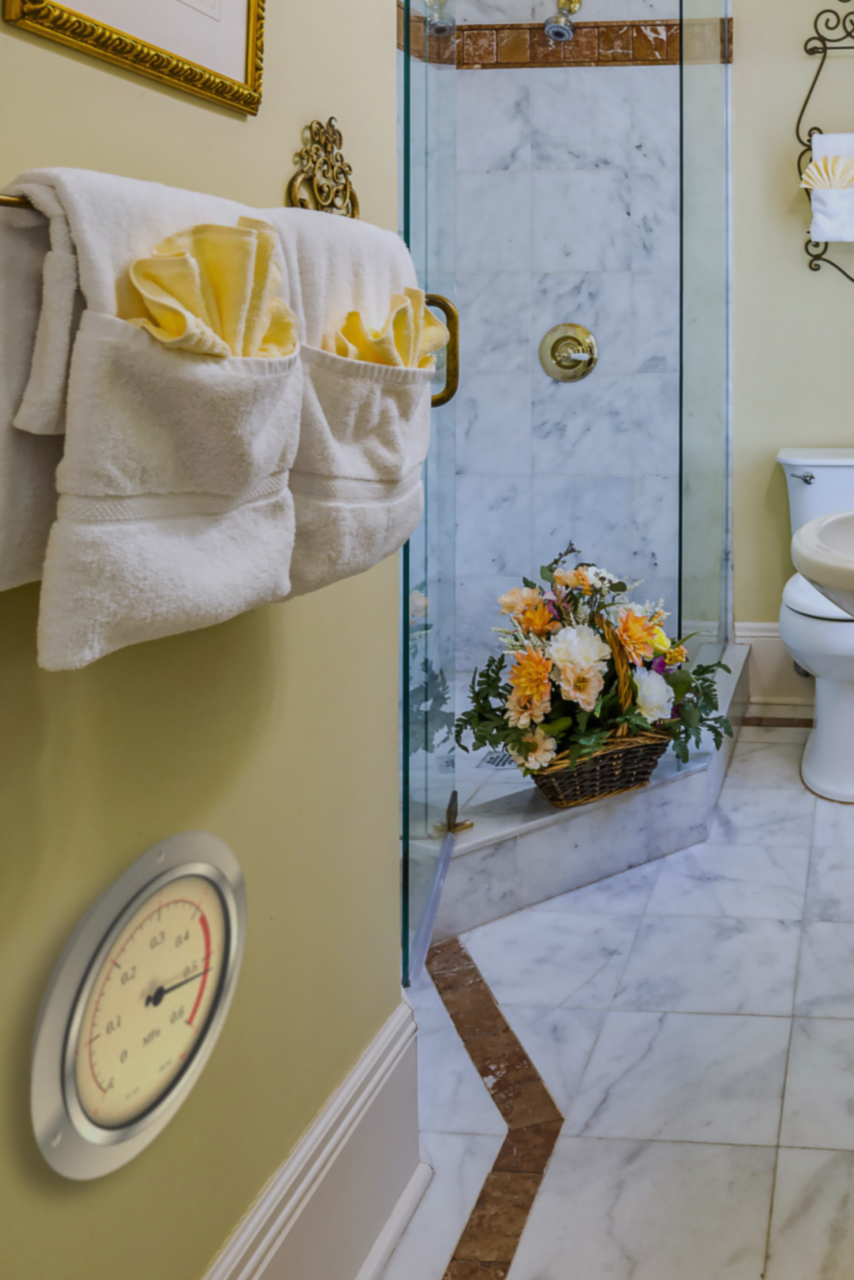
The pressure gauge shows 0.52 MPa
